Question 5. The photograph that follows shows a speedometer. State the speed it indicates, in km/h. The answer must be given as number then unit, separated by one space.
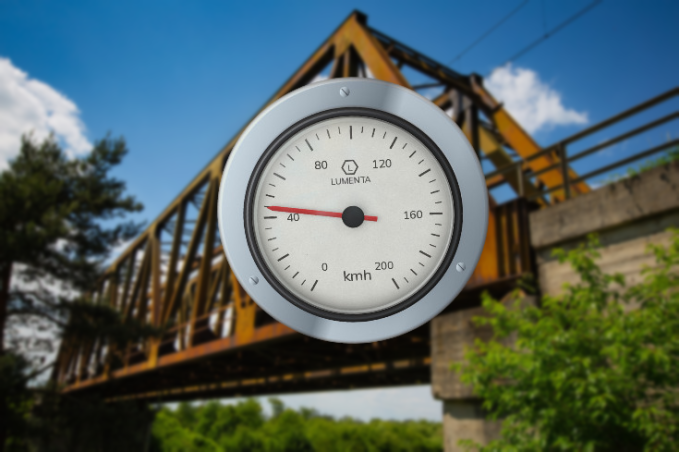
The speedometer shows 45 km/h
